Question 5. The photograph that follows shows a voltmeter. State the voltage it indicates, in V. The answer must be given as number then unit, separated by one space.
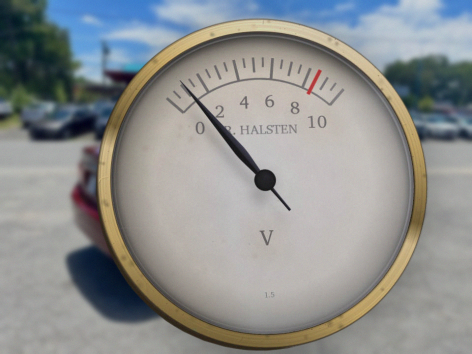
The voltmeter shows 1 V
